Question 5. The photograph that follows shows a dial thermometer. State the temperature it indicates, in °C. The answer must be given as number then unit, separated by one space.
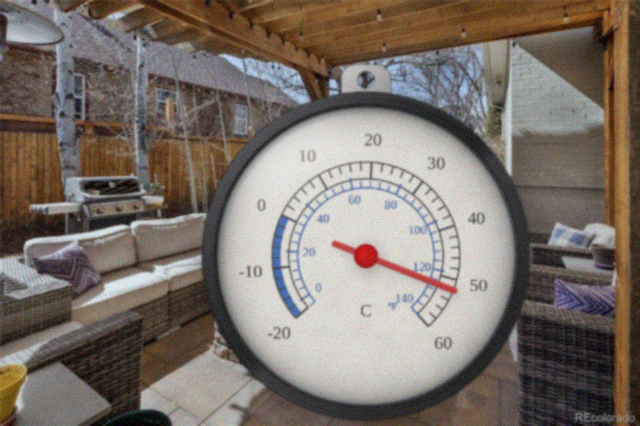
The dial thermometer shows 52 °C
